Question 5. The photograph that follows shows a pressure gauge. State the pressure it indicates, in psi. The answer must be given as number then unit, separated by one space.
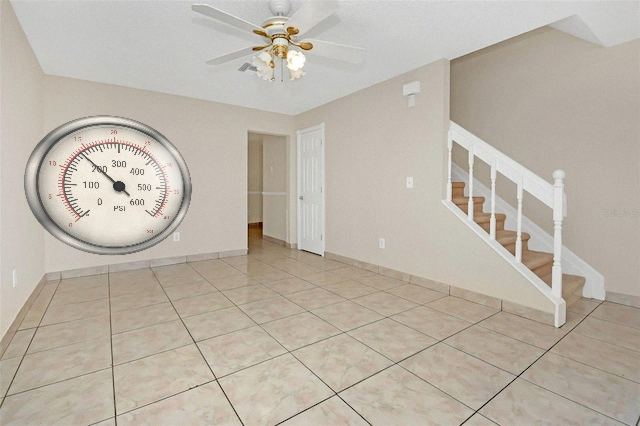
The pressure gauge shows 200 psi
